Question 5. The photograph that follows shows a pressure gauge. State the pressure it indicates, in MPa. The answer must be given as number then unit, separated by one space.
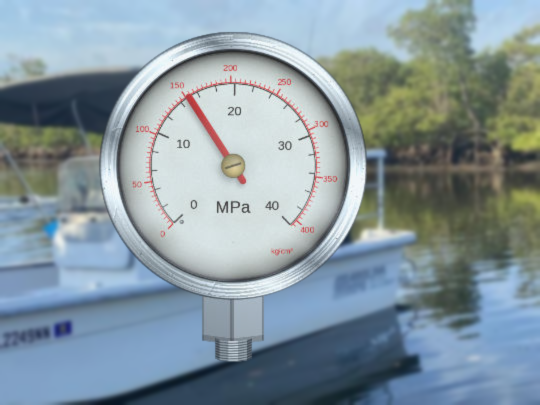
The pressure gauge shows 15 MPa
